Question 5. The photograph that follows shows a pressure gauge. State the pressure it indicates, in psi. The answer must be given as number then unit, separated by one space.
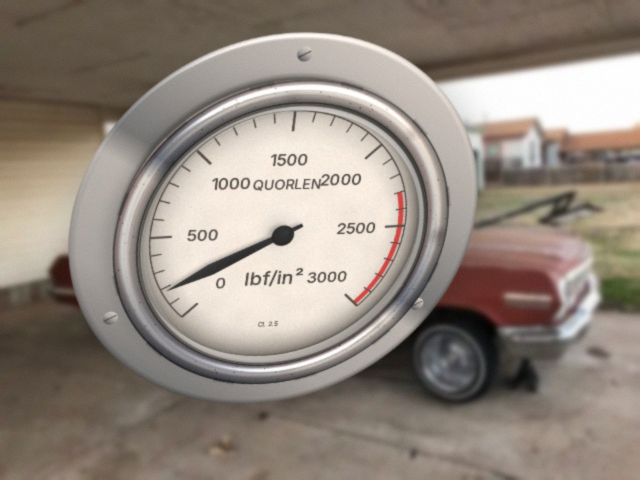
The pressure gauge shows 200 psi
